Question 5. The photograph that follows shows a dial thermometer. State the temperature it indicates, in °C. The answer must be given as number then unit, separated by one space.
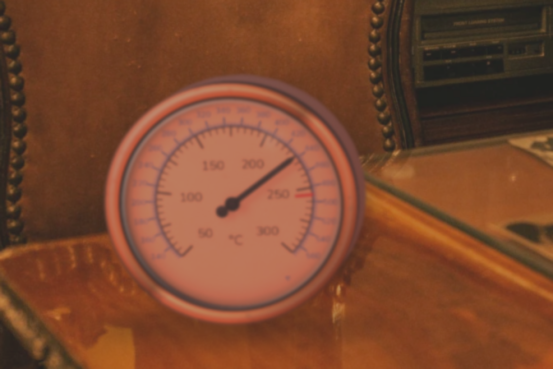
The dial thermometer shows 225 °C
